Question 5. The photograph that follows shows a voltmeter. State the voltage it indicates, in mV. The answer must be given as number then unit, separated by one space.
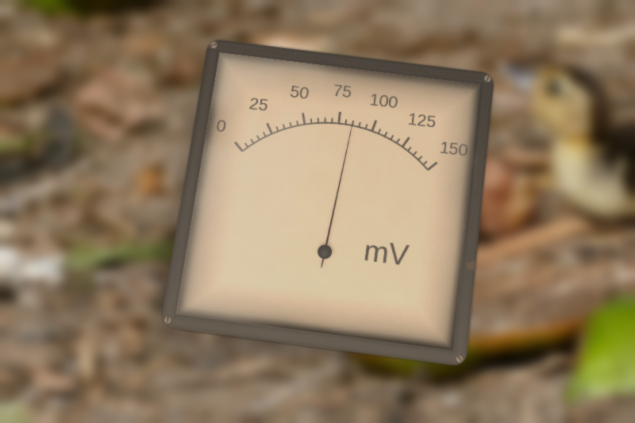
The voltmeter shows 85 mV
